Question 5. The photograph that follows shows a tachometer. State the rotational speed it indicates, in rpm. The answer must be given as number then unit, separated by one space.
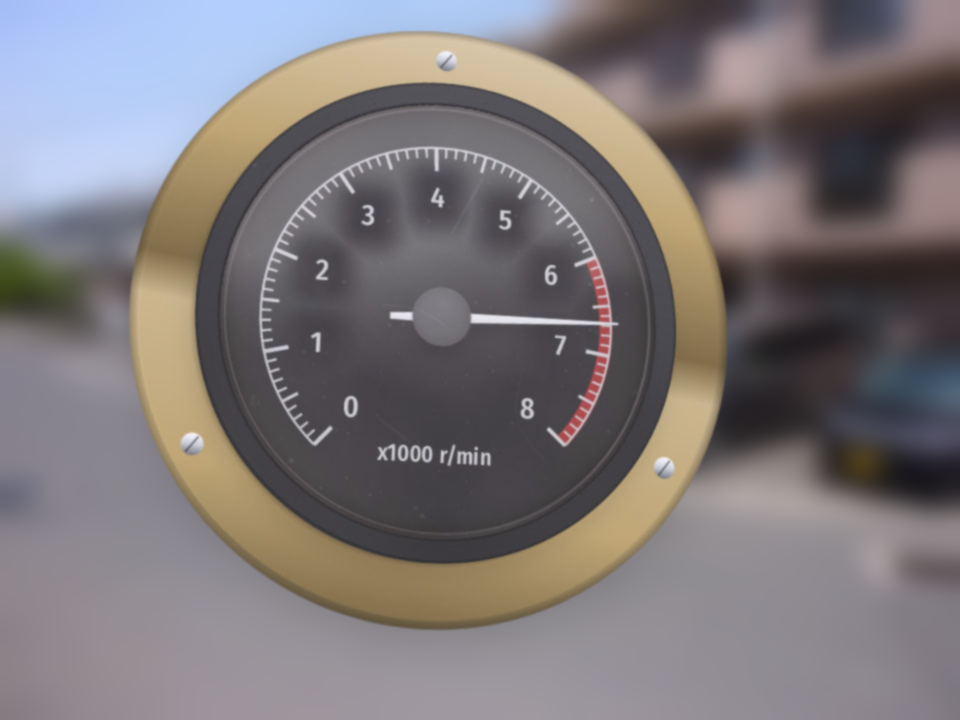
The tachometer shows 6700 rpm
